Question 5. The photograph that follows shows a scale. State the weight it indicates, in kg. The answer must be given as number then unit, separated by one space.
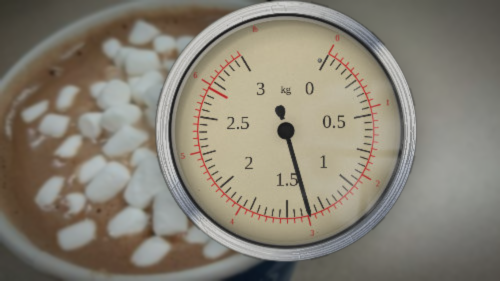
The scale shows 1.35 kg
